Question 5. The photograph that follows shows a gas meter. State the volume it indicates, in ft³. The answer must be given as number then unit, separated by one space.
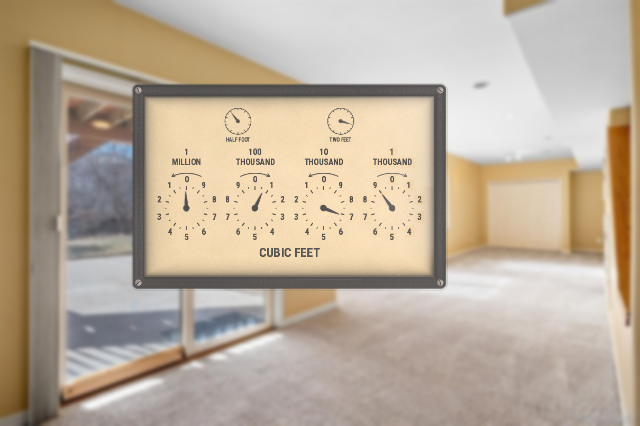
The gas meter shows 6900 ft³
